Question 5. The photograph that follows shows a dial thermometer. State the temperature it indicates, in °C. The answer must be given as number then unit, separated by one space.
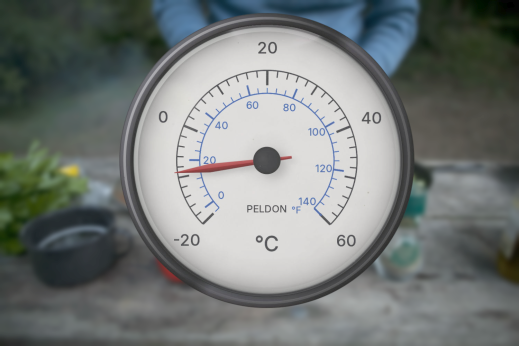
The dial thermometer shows -9 °C
